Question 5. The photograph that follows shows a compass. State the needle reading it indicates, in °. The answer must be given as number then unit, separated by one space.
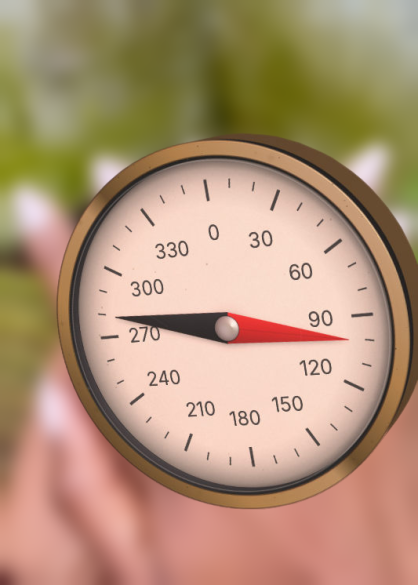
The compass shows 100 °
